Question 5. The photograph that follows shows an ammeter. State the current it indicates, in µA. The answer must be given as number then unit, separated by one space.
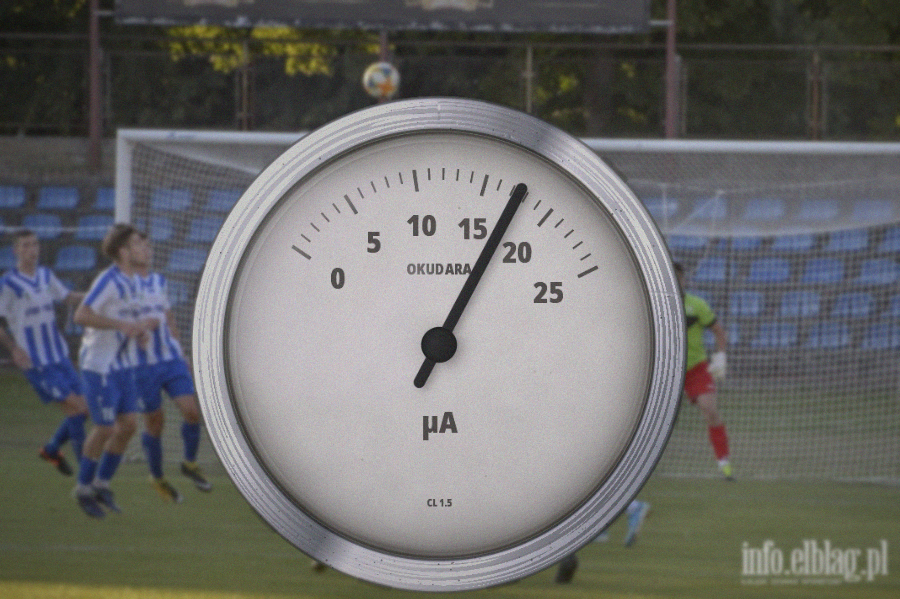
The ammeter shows 17.5 µA
